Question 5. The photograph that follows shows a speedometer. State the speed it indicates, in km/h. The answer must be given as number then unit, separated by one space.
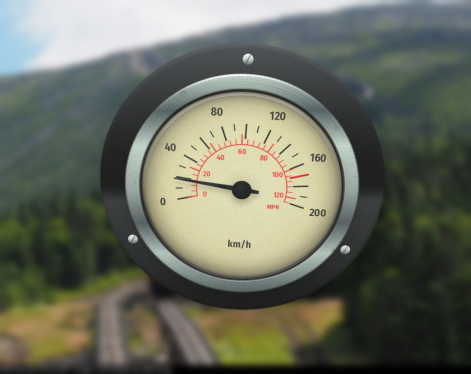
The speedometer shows 20 km/h
